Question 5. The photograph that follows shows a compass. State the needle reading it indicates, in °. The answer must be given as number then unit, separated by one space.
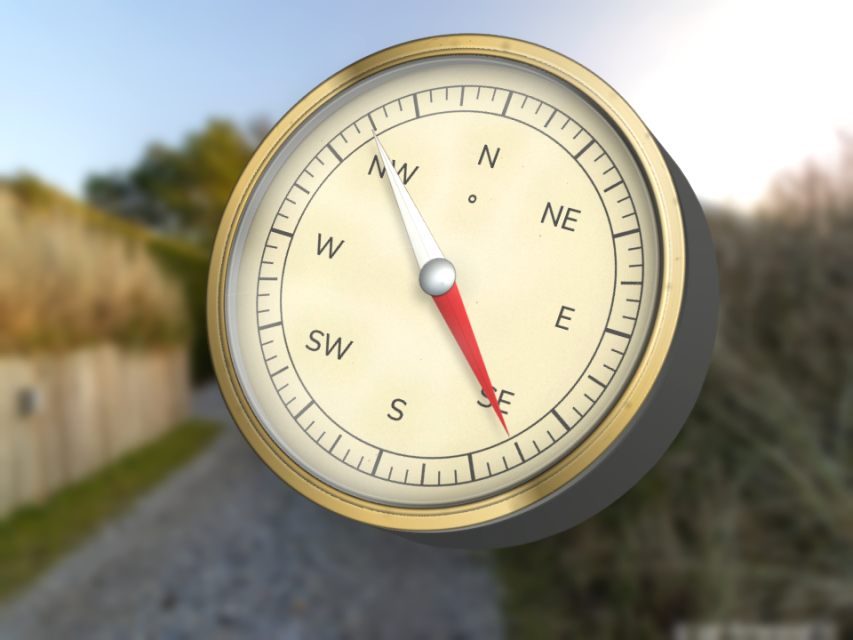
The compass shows 135 °
